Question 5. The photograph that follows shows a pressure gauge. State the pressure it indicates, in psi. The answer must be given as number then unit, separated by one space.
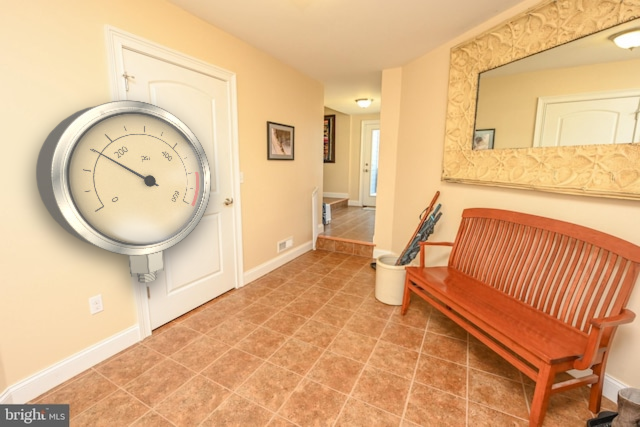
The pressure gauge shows 150 psi
